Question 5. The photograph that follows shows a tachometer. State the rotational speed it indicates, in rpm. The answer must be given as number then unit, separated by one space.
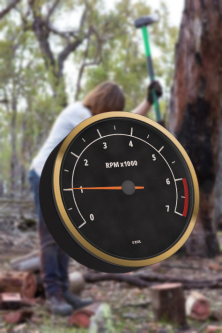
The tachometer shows 1000 rpm
